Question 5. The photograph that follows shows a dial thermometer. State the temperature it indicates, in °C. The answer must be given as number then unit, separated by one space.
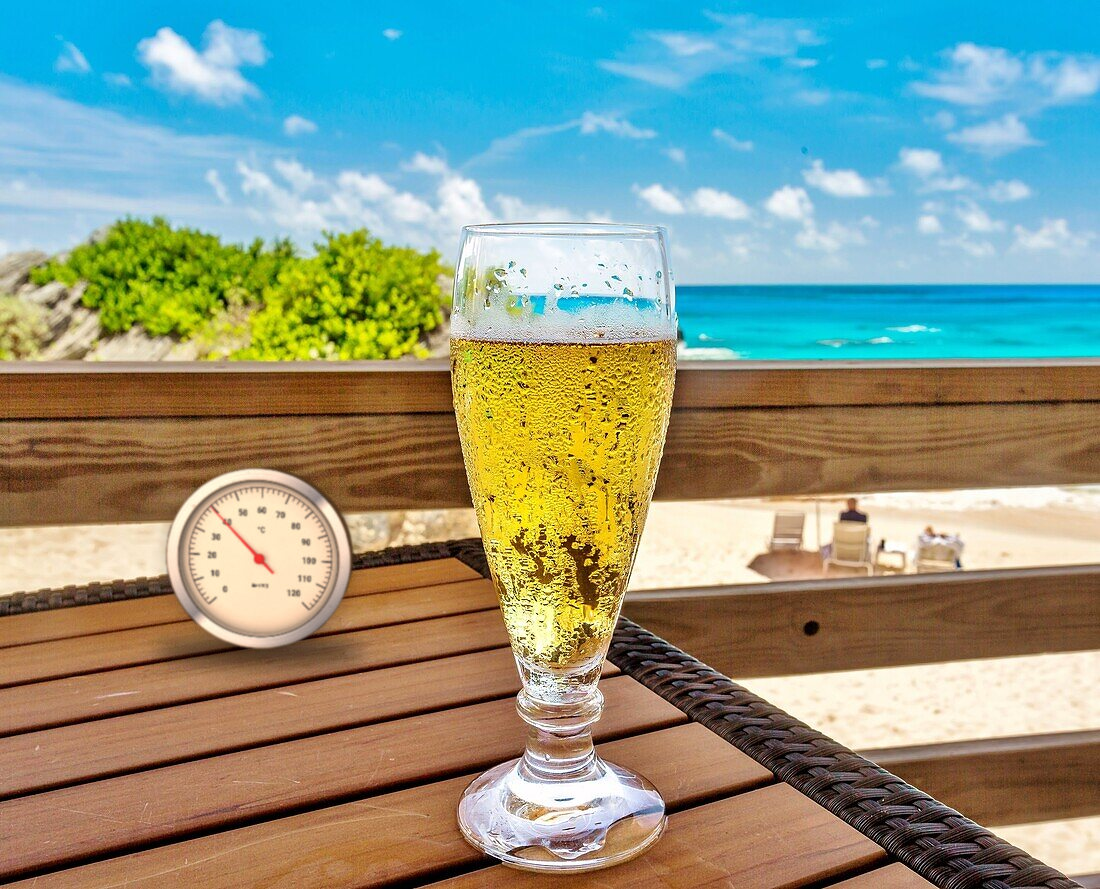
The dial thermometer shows 40 °C
